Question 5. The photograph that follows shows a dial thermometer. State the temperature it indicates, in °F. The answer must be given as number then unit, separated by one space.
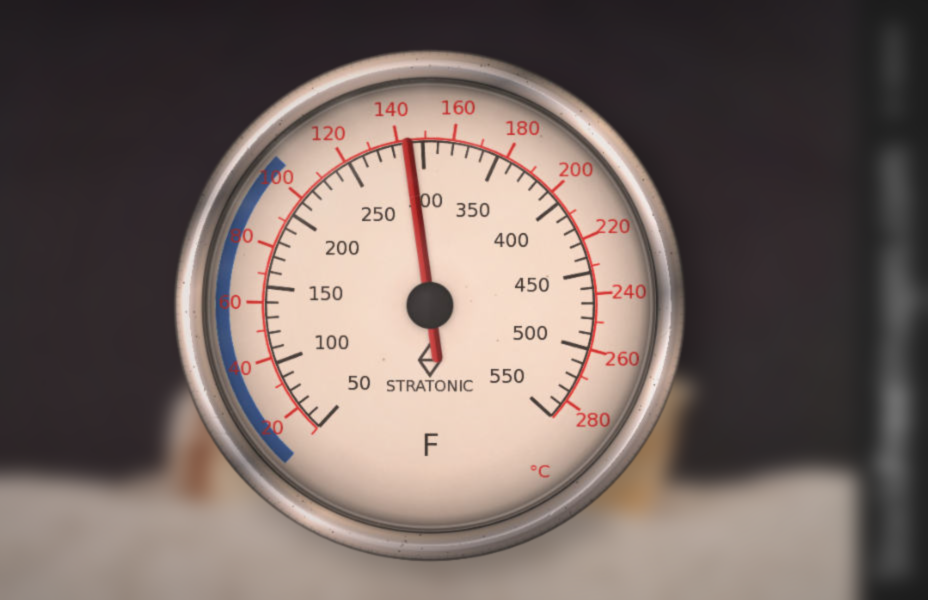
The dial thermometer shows 290 °F
